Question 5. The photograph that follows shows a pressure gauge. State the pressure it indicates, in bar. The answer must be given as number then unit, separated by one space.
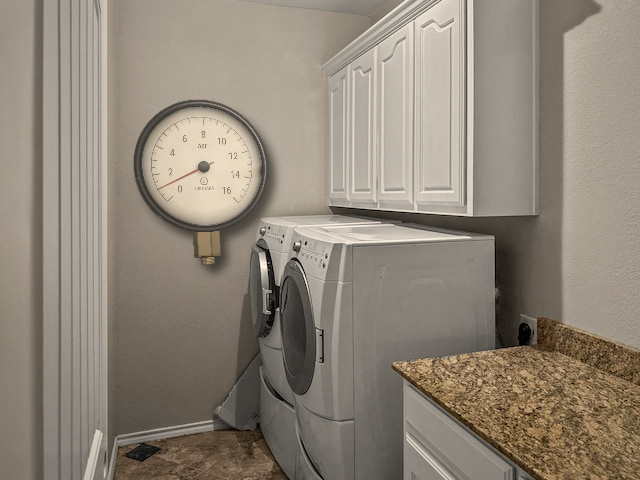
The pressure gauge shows 1 bar
